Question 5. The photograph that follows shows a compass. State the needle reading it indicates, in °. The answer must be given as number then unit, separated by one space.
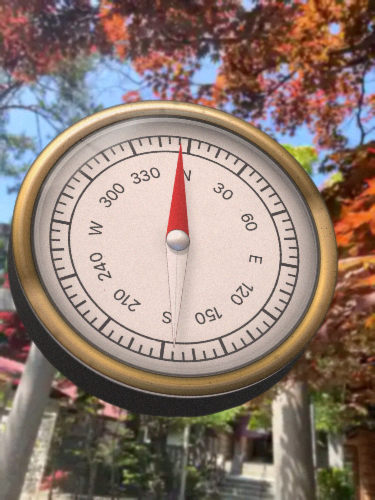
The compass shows 355 °
